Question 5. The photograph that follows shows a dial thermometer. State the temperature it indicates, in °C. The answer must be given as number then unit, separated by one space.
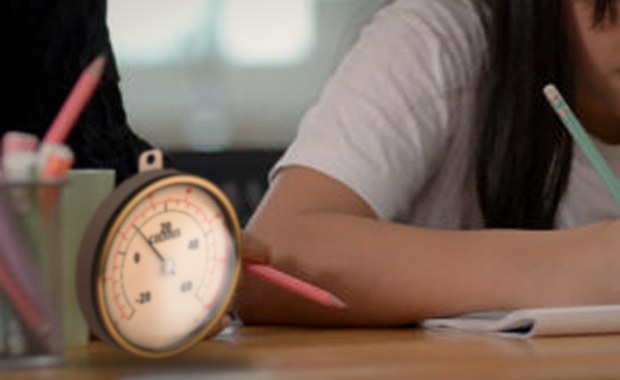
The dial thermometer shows 8 °C
